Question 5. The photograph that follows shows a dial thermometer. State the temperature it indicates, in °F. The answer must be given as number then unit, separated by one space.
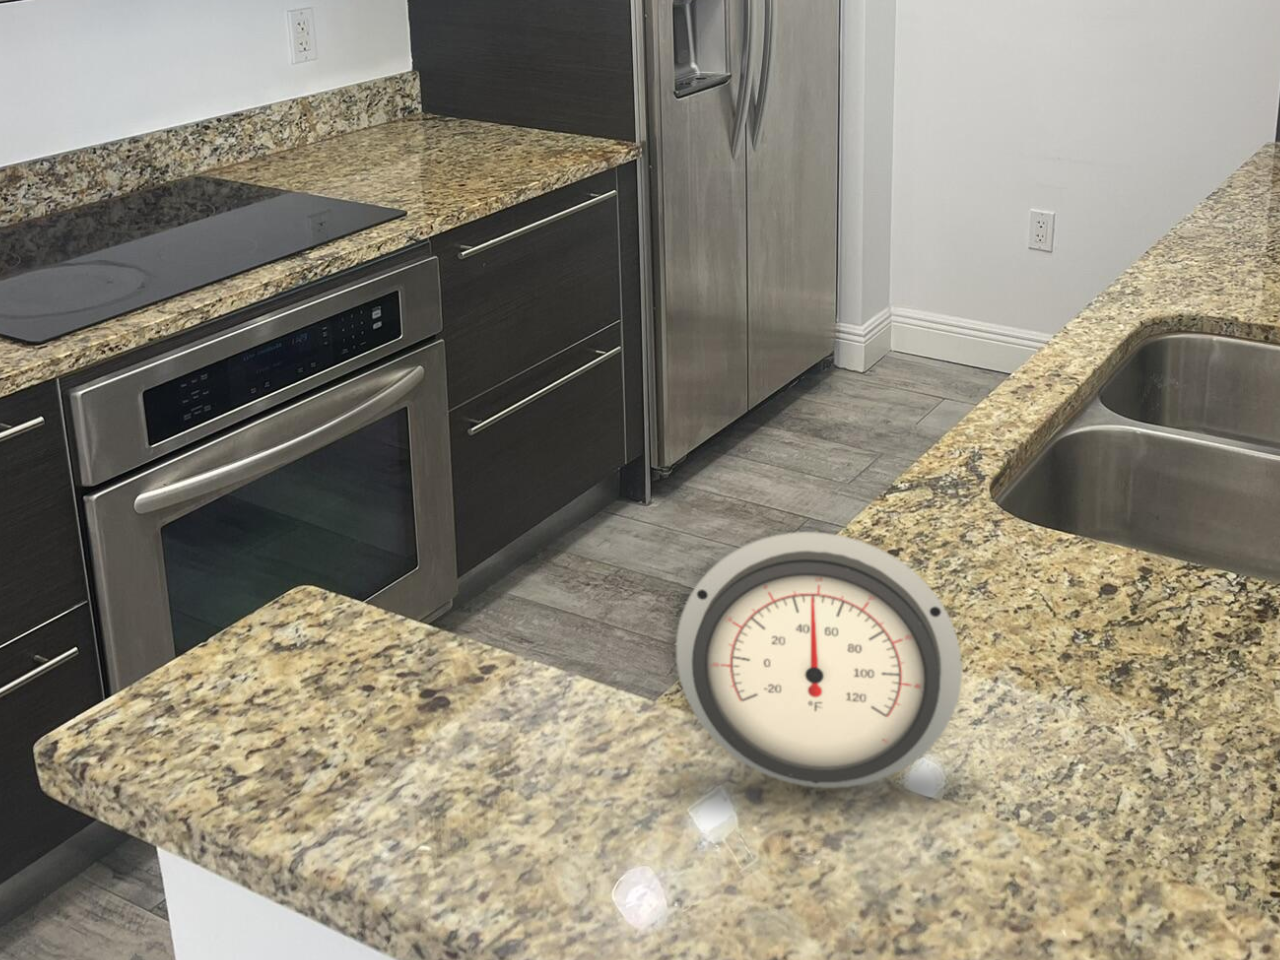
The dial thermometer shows 48 °F
